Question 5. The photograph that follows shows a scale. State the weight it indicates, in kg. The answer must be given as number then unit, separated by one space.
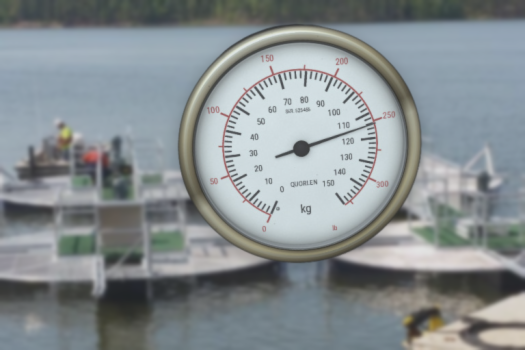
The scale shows 114 kg
